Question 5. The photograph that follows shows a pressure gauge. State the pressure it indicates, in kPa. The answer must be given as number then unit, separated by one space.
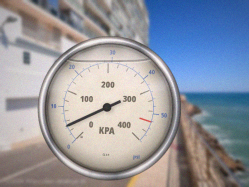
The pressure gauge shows 30 kPa
